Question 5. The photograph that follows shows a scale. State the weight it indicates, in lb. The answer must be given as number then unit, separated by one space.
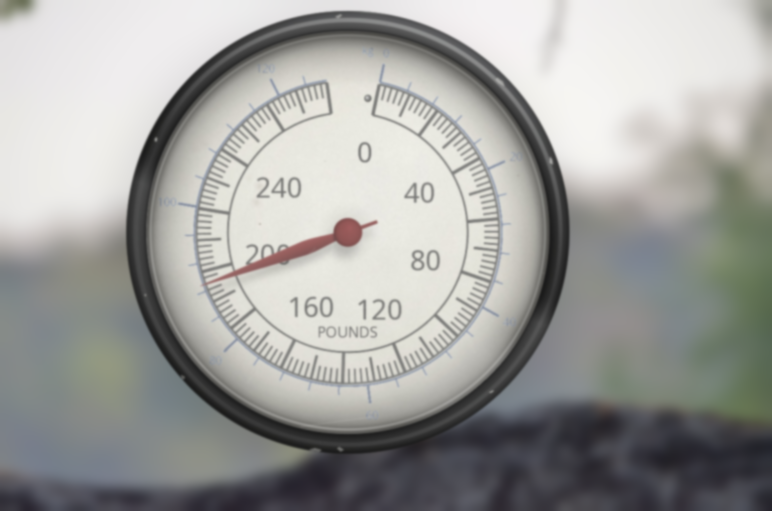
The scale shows 196 lb
